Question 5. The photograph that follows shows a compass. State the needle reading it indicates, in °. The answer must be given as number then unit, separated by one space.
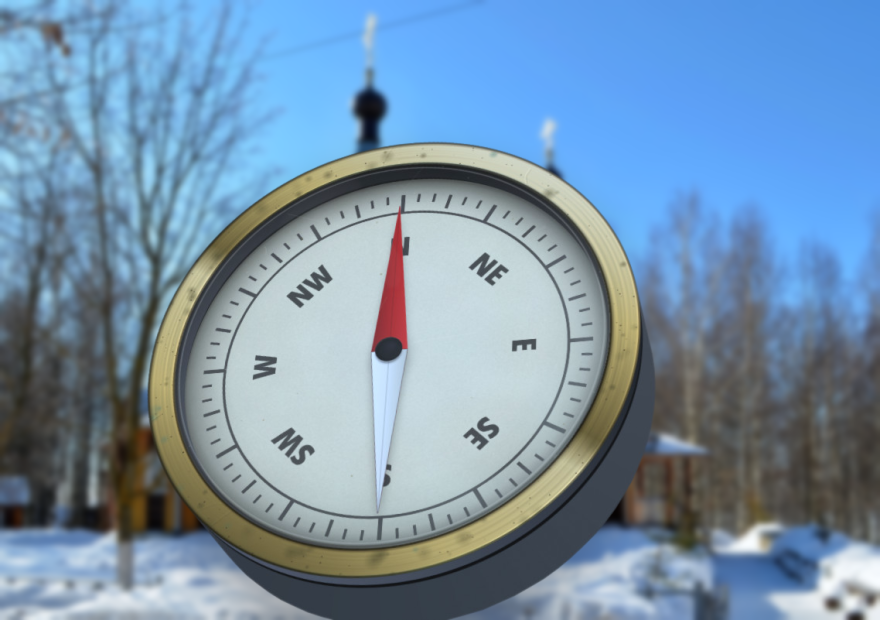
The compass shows 0 °
